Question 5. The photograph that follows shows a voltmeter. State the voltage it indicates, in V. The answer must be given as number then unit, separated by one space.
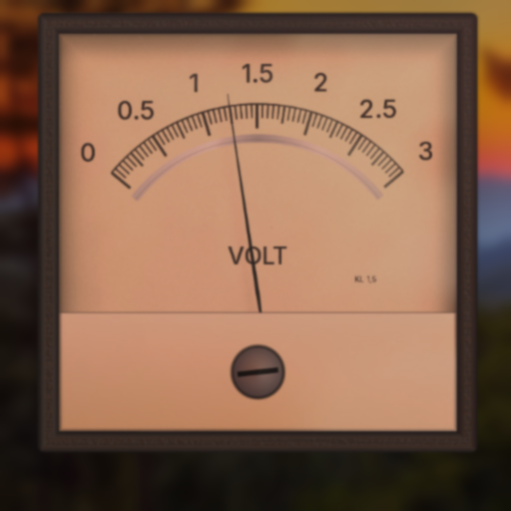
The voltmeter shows 1.25 V
